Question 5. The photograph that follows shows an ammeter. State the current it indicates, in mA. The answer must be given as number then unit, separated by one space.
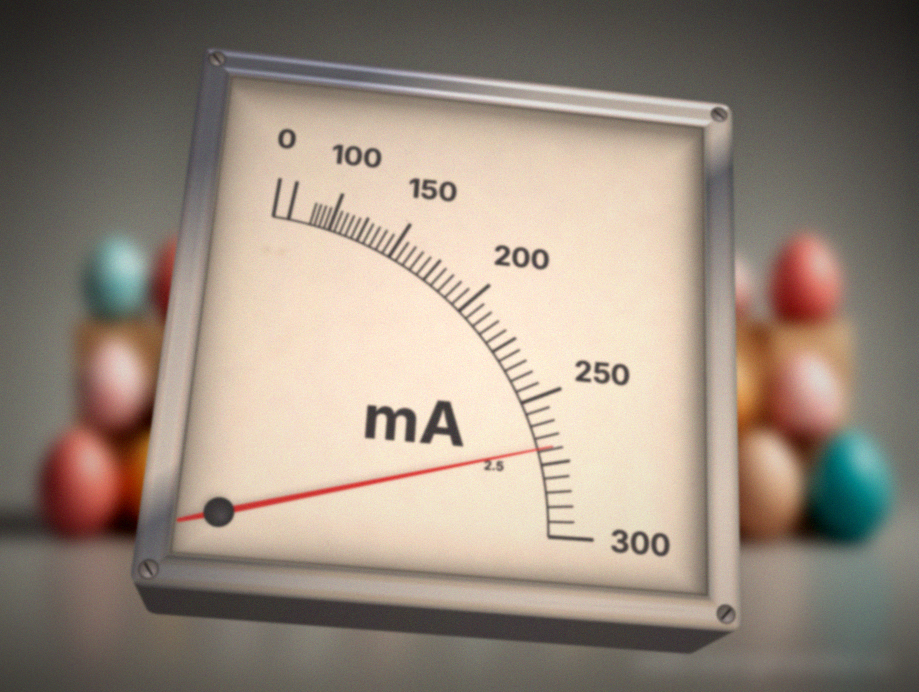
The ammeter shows 270 mA
